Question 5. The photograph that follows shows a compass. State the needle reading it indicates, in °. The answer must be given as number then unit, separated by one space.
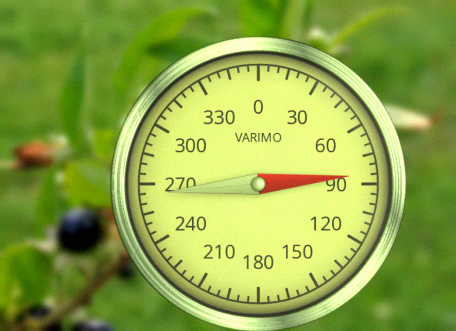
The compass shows 85 °
